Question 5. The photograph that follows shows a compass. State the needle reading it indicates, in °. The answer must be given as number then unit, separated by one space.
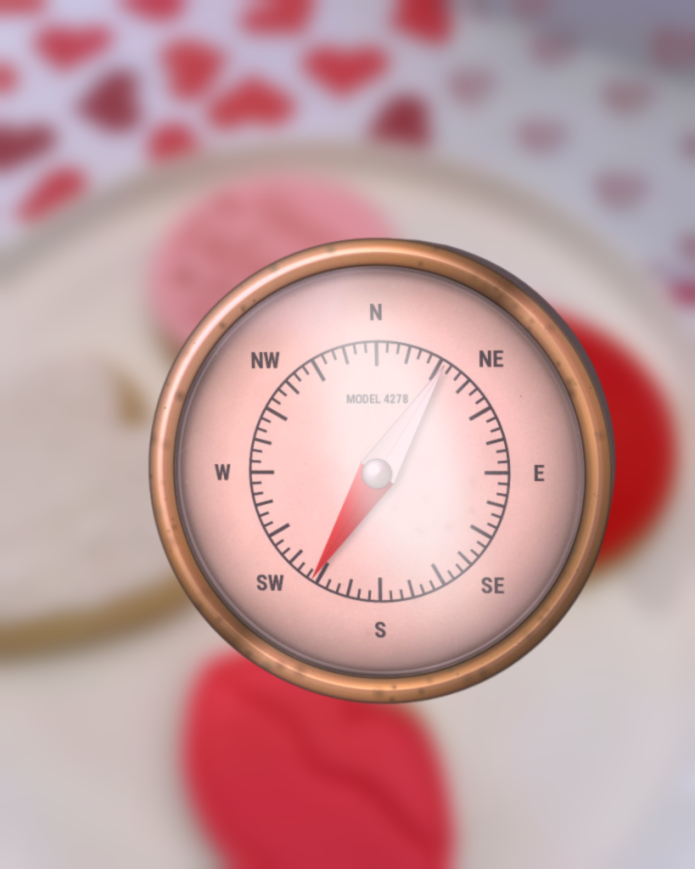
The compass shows 212.5 °
